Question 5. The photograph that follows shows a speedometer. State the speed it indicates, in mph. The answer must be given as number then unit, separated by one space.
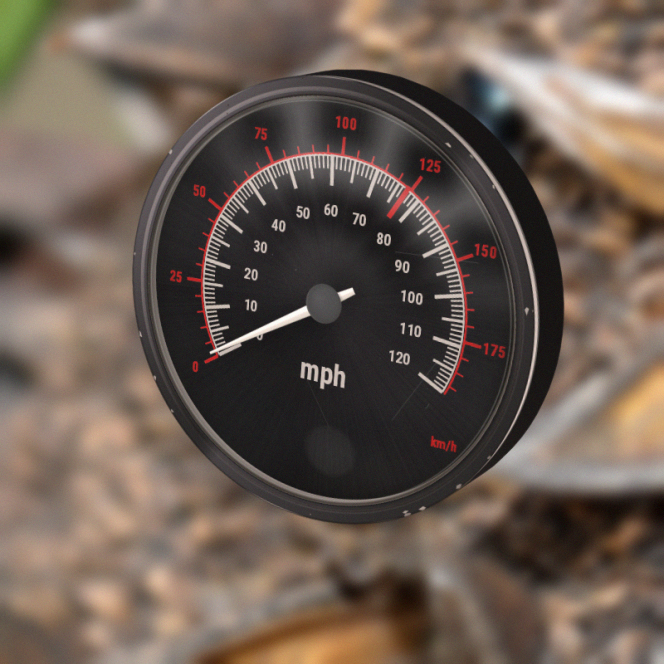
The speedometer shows 1 mph
